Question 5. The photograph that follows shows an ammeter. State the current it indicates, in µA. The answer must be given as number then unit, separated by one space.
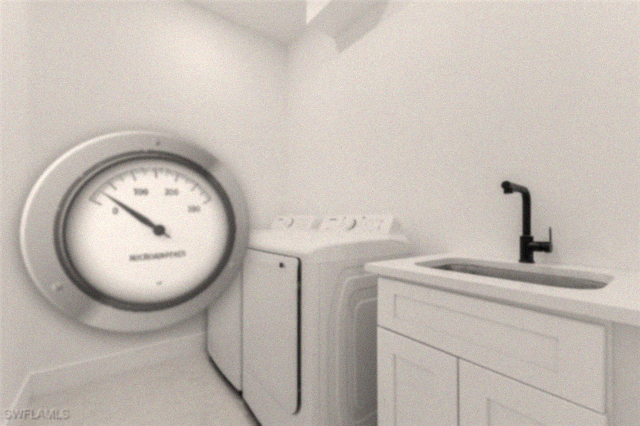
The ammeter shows 25 µA
